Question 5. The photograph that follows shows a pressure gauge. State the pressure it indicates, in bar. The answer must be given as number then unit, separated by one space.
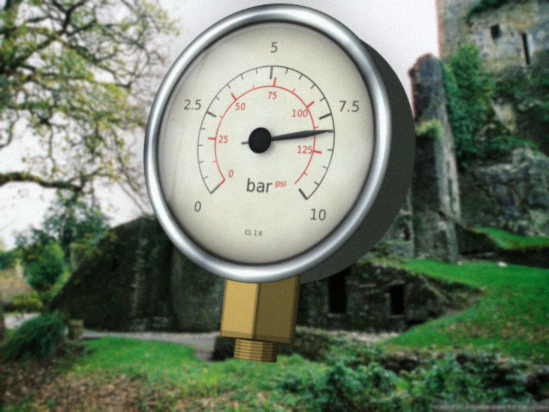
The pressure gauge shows 8 bar
